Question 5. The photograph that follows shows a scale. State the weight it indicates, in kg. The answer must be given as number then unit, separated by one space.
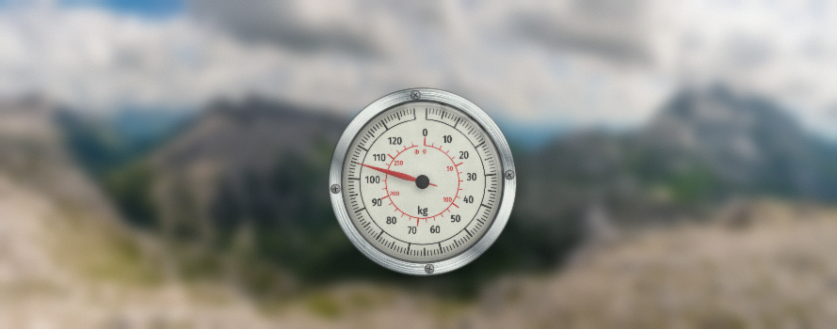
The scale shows 105 kg
